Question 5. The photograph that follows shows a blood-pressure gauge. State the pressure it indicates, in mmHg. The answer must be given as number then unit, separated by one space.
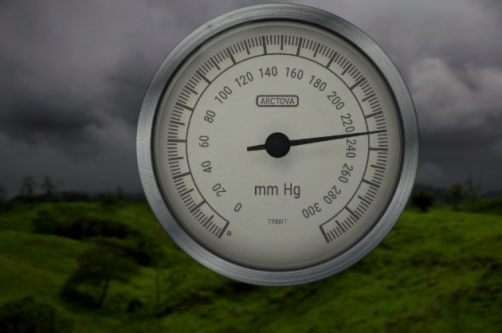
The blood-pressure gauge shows 230 mmHg
